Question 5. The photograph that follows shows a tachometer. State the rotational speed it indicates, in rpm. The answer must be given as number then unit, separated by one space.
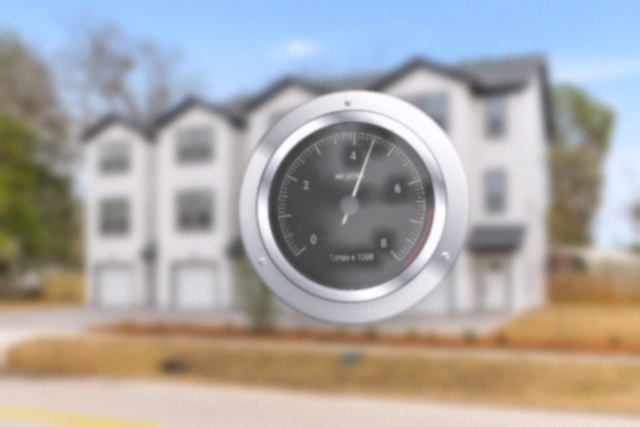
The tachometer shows 4500 rpm
